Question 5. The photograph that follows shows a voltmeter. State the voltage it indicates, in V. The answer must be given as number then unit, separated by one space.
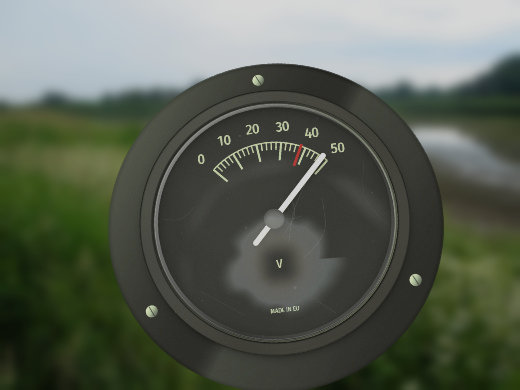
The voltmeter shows 48 V
